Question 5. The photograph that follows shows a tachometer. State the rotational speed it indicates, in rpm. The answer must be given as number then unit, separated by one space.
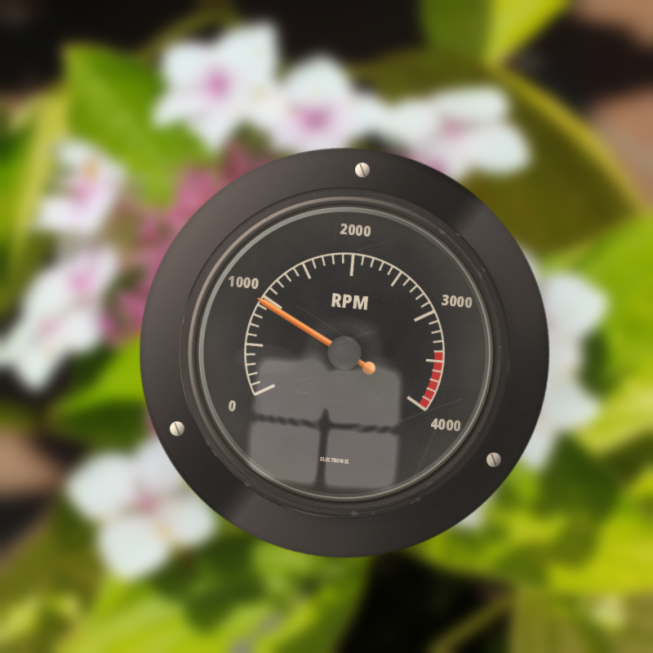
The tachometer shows 950 rpm
